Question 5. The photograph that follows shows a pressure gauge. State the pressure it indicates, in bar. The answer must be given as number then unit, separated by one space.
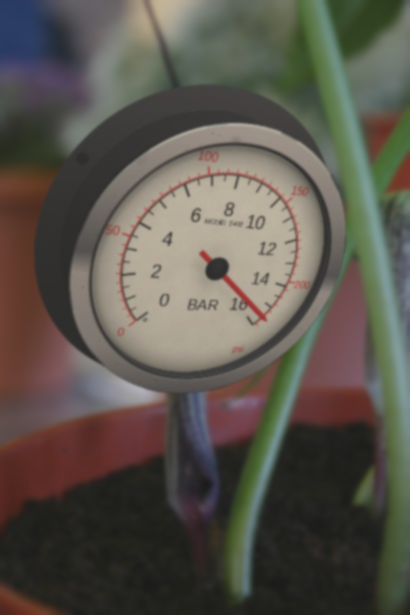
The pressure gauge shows 15.5 bar
